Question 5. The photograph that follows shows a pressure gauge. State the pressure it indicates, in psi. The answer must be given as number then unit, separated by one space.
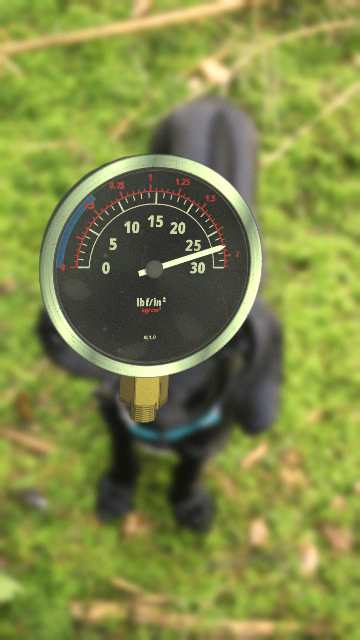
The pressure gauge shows 27 psi
